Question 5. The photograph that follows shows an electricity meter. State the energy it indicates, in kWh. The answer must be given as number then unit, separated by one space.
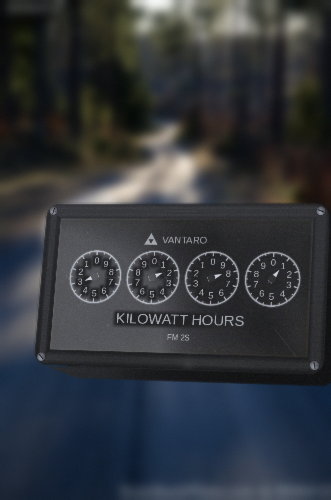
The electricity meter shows 3181 kWh
